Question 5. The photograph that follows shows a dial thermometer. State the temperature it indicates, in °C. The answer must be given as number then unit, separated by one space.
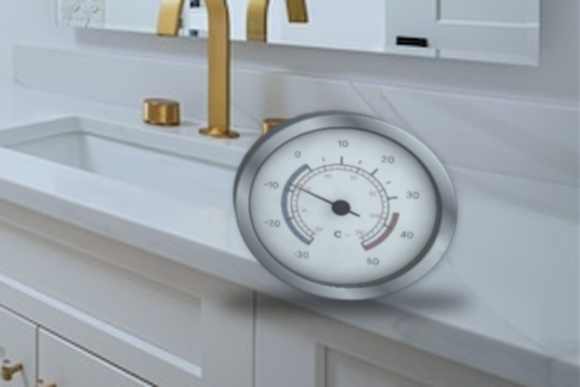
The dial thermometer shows -7.5 °C
